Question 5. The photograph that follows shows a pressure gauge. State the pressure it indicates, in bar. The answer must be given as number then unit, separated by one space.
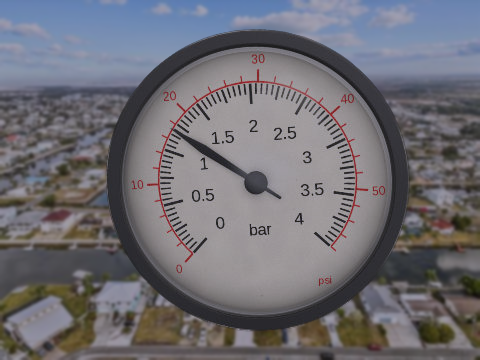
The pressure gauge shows 1.2 bar
